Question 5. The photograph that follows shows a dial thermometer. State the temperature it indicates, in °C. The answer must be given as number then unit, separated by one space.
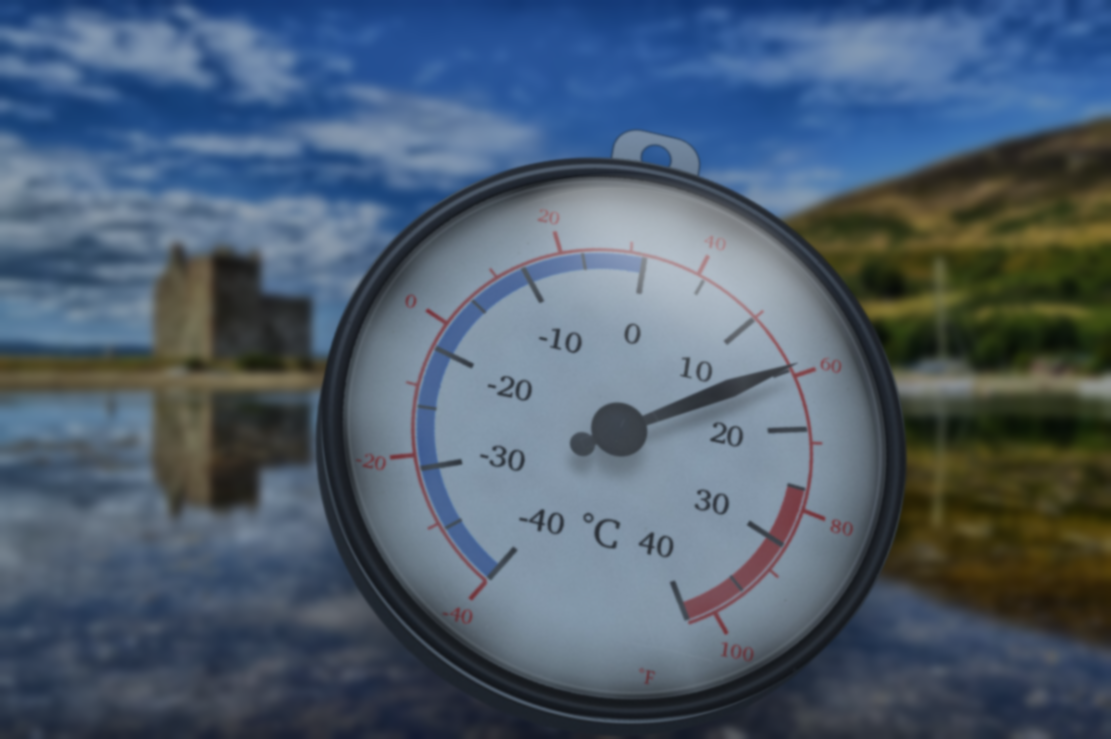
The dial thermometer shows 15 °C
